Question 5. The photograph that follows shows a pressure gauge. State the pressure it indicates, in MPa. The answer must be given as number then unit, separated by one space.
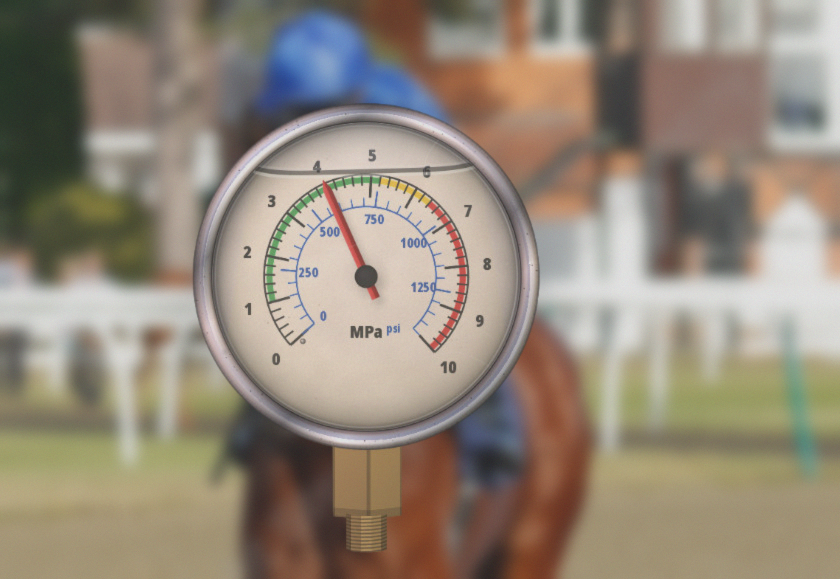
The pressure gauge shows 4 MPa
